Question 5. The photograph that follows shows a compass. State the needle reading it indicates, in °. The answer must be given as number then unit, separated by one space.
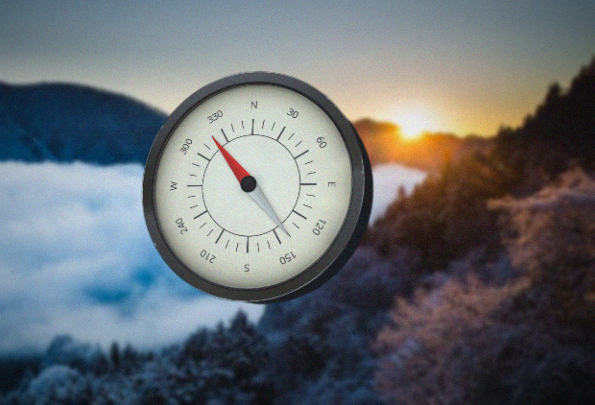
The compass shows 320 °
